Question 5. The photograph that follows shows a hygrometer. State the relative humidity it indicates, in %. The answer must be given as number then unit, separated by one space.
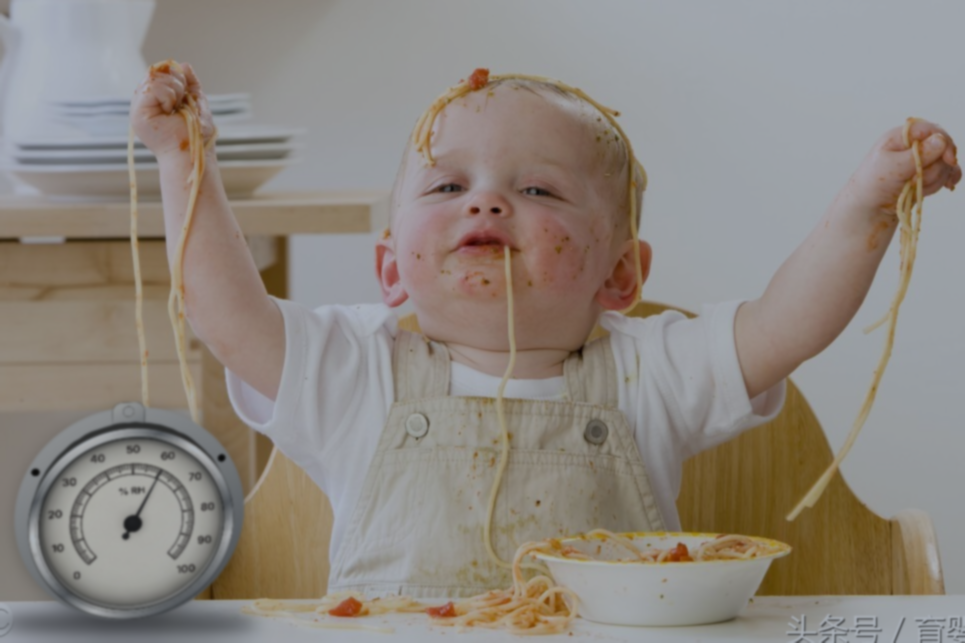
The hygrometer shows 60 %
